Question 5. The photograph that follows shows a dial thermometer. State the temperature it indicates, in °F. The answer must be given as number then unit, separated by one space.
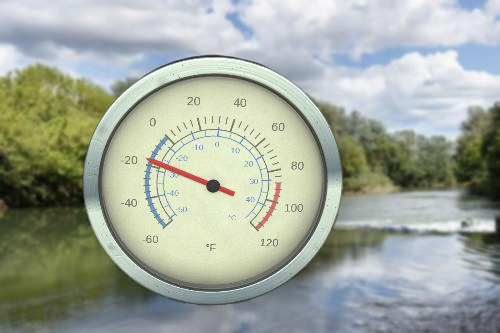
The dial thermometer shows -16 °F
